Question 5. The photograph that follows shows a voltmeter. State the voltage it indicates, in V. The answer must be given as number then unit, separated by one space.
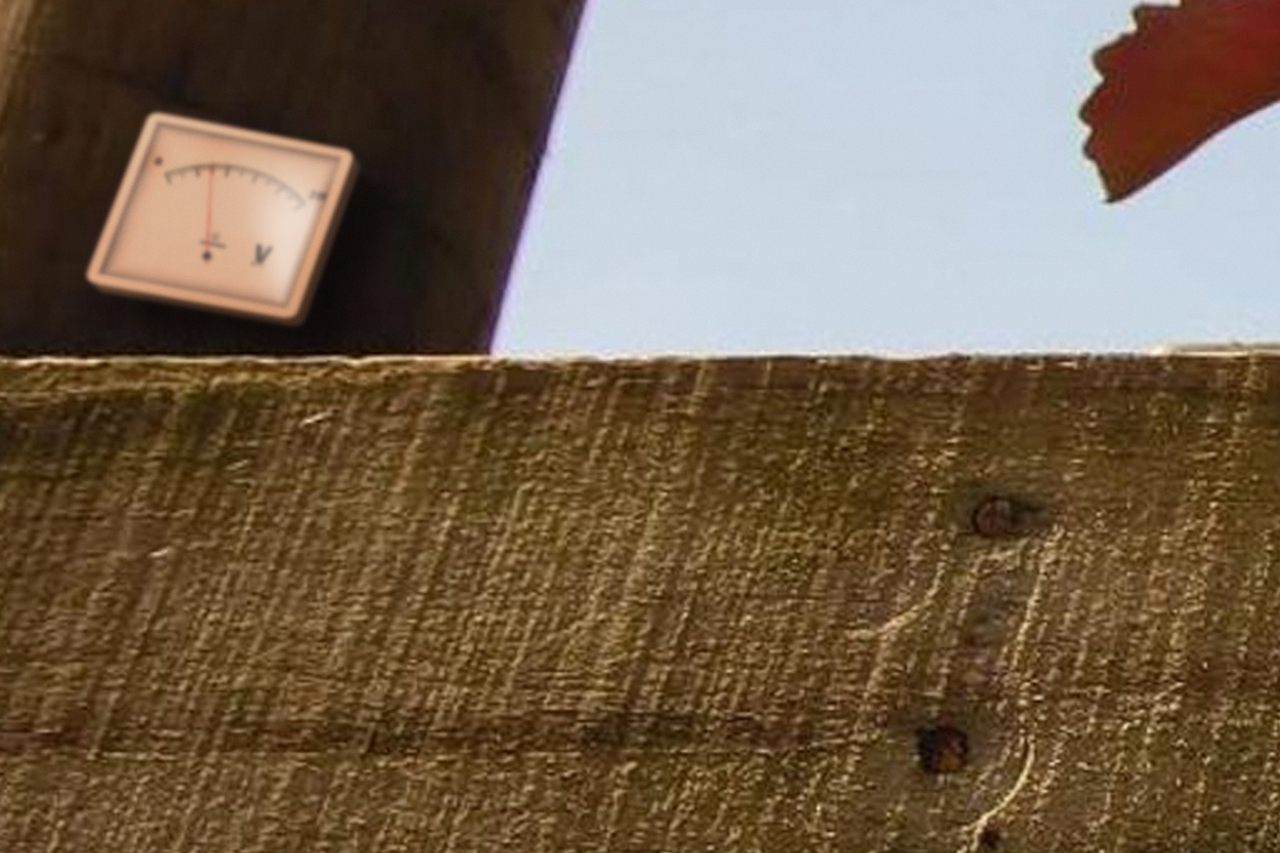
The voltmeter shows 60 V
